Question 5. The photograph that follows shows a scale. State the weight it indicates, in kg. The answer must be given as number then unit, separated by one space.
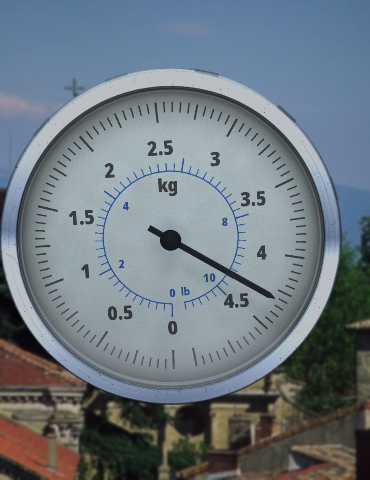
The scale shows 4.3 kg
